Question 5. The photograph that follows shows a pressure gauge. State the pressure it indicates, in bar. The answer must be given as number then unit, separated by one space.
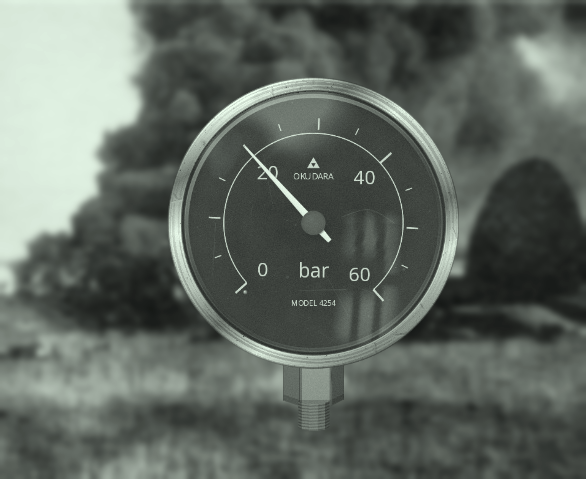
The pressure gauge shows 20 bar
